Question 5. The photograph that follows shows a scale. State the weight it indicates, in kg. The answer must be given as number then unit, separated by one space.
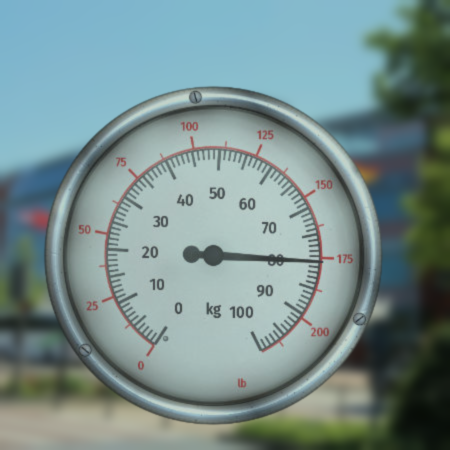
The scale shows 80 kg
